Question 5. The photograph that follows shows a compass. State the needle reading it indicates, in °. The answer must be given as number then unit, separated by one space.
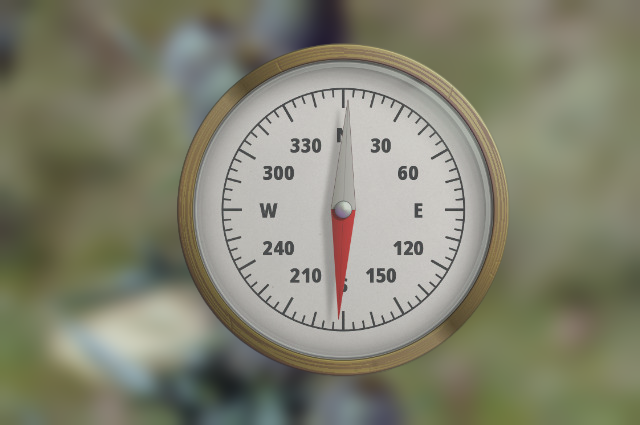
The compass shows 182.5 °
